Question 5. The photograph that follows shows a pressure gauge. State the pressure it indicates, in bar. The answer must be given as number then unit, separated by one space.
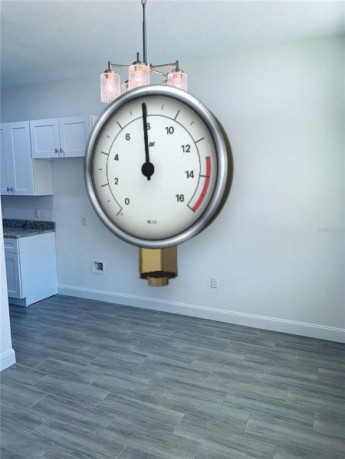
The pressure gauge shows 8 bar
